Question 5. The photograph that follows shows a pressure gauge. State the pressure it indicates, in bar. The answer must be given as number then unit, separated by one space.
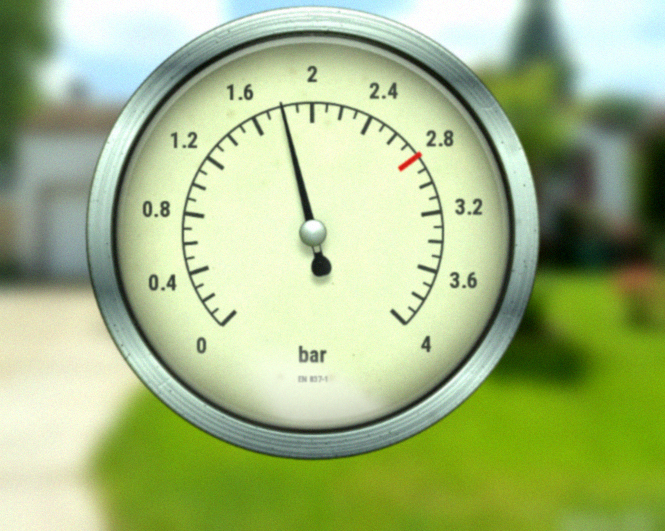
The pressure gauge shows 1.8 bar
